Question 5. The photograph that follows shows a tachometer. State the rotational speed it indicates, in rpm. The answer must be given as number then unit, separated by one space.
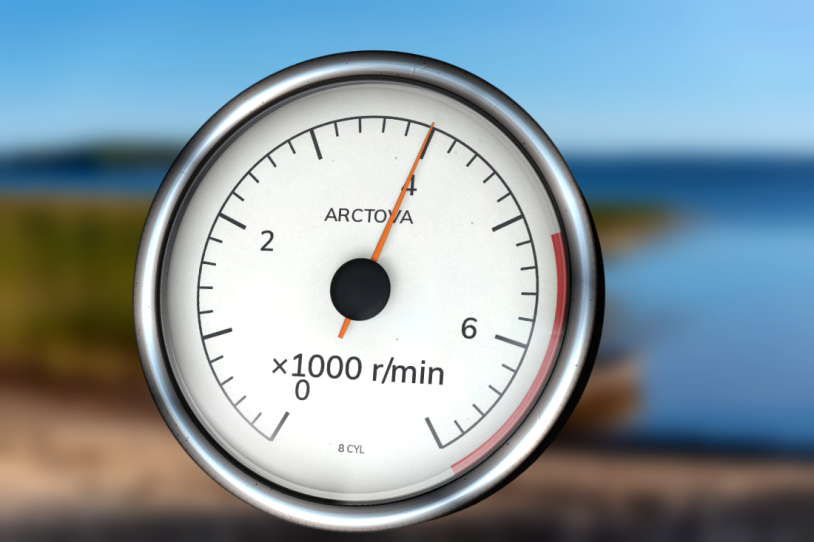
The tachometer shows 4000 rpm
